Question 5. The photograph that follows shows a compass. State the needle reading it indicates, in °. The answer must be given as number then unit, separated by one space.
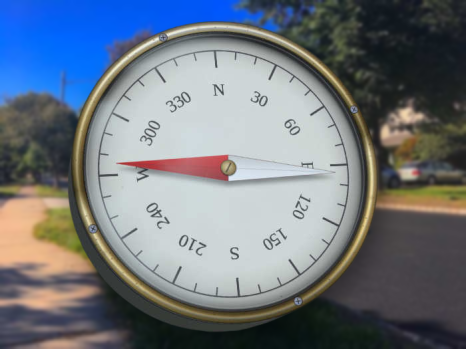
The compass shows 275 °
